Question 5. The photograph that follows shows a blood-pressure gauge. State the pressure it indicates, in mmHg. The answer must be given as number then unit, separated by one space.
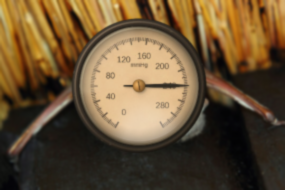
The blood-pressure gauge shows 240 mmHg
